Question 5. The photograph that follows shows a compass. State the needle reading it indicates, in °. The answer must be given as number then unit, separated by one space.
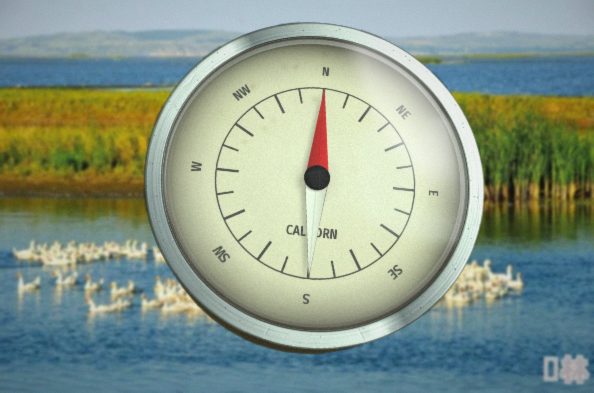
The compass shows 0 °
